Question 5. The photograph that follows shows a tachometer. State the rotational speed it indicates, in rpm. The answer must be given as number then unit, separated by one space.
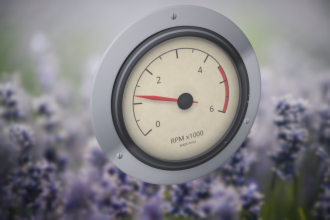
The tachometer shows 1250 rpm
